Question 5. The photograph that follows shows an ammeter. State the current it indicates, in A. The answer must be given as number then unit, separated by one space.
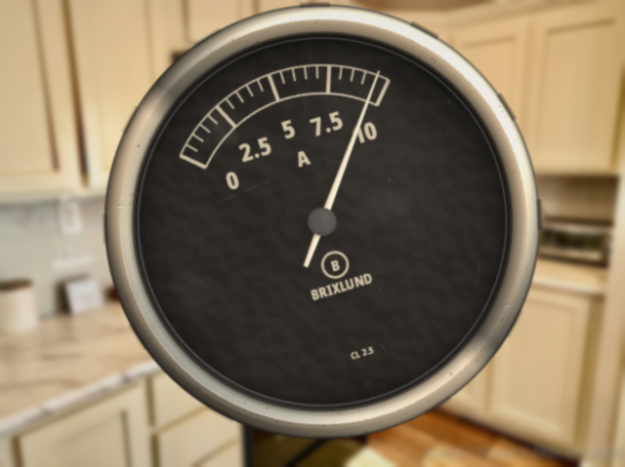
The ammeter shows 9.5 A
